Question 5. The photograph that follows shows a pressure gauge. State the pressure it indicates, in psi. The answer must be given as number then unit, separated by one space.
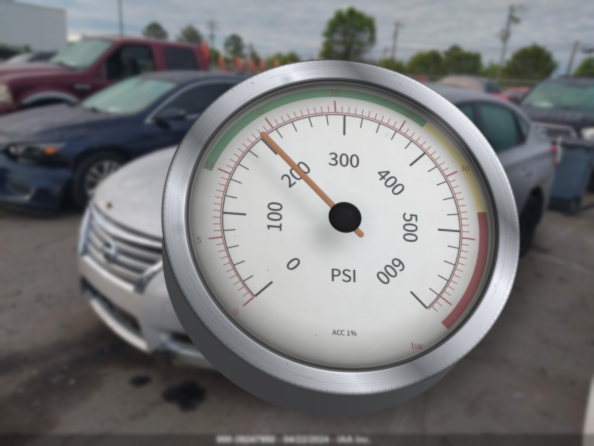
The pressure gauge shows 200 psi
